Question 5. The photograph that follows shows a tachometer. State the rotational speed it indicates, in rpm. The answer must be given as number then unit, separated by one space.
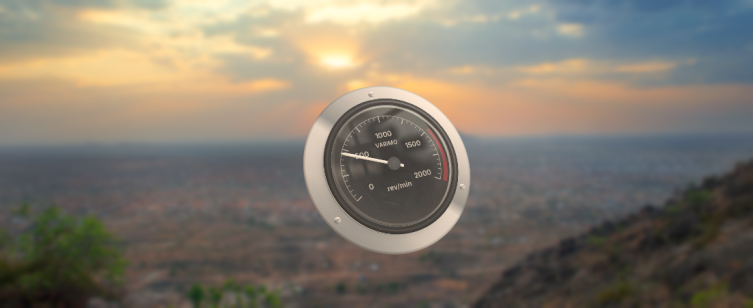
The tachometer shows 450 rpm
